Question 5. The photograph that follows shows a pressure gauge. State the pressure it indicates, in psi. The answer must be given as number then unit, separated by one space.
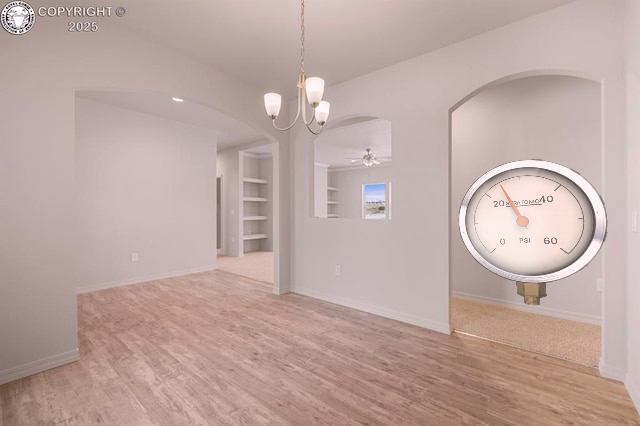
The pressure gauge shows 25 psi
